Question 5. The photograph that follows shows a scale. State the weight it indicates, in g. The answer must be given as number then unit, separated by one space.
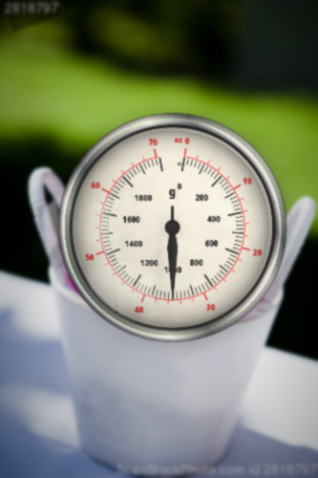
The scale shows 1000 g
